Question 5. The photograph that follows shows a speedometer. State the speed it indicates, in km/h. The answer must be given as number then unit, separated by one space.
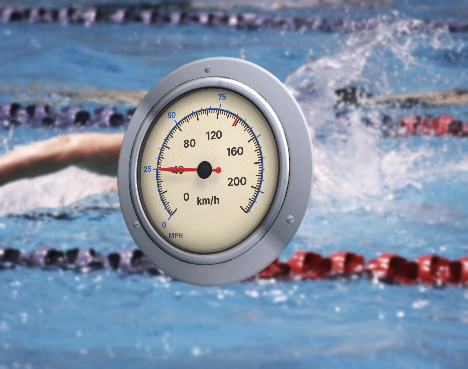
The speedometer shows 40 km/h
